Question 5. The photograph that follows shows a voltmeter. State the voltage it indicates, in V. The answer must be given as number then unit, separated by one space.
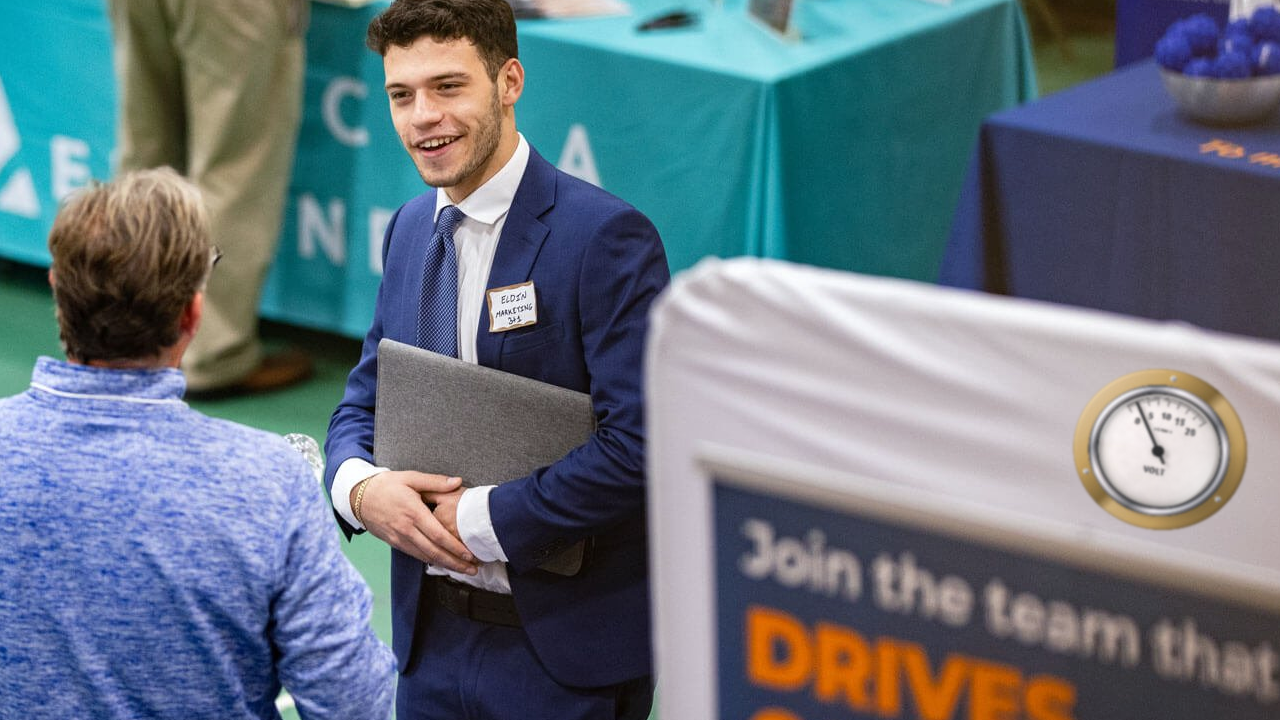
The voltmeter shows 2.5 V
